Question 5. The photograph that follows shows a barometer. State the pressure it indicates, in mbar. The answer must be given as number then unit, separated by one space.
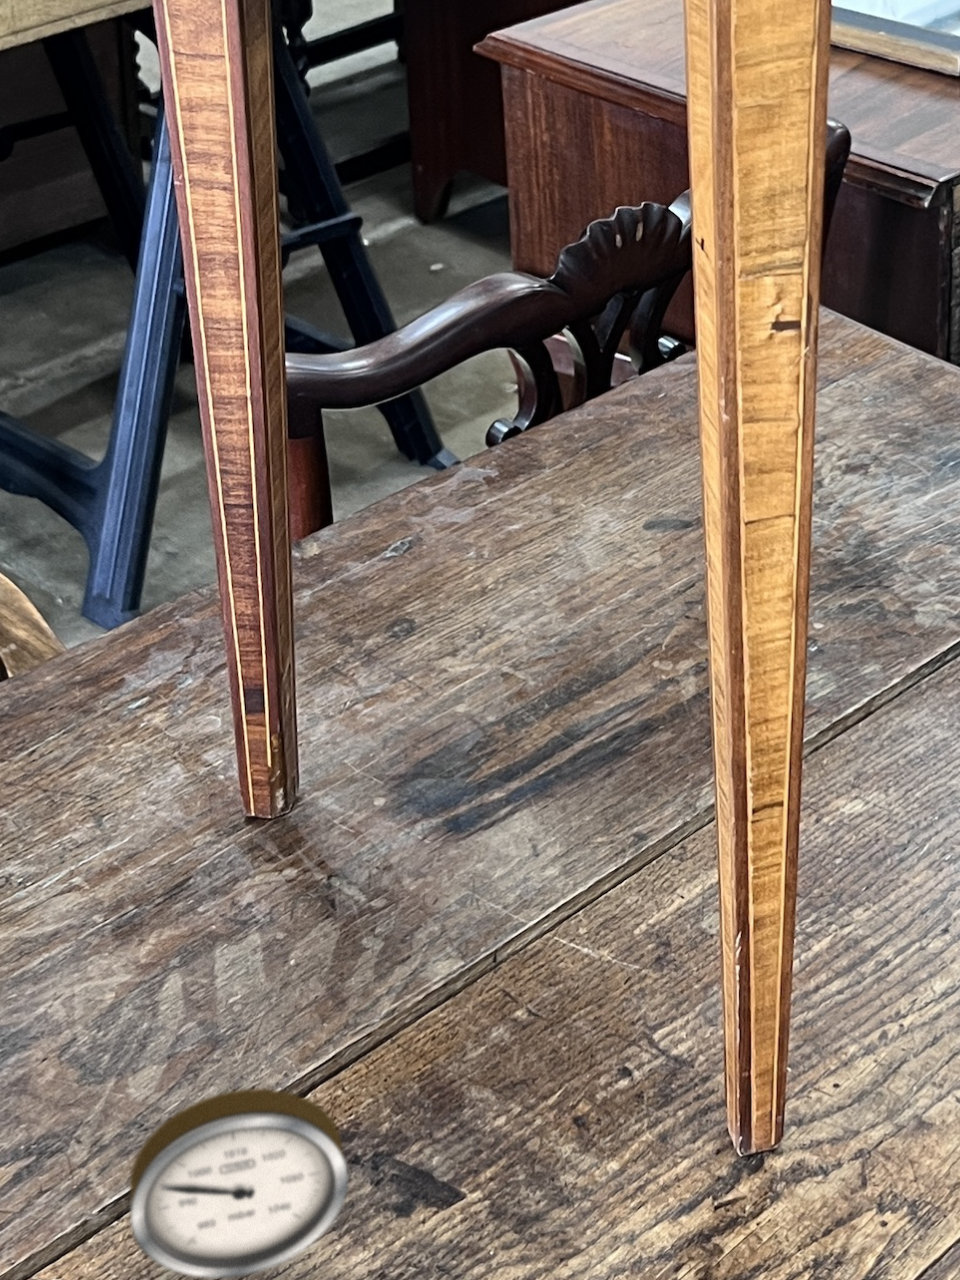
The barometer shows 995 mbar
